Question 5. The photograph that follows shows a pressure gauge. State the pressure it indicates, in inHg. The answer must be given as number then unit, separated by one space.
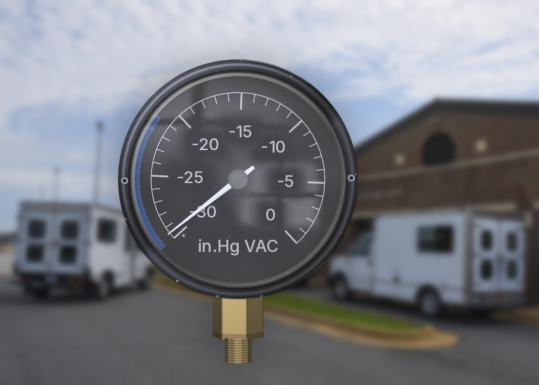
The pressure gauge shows -29.5 inHg
